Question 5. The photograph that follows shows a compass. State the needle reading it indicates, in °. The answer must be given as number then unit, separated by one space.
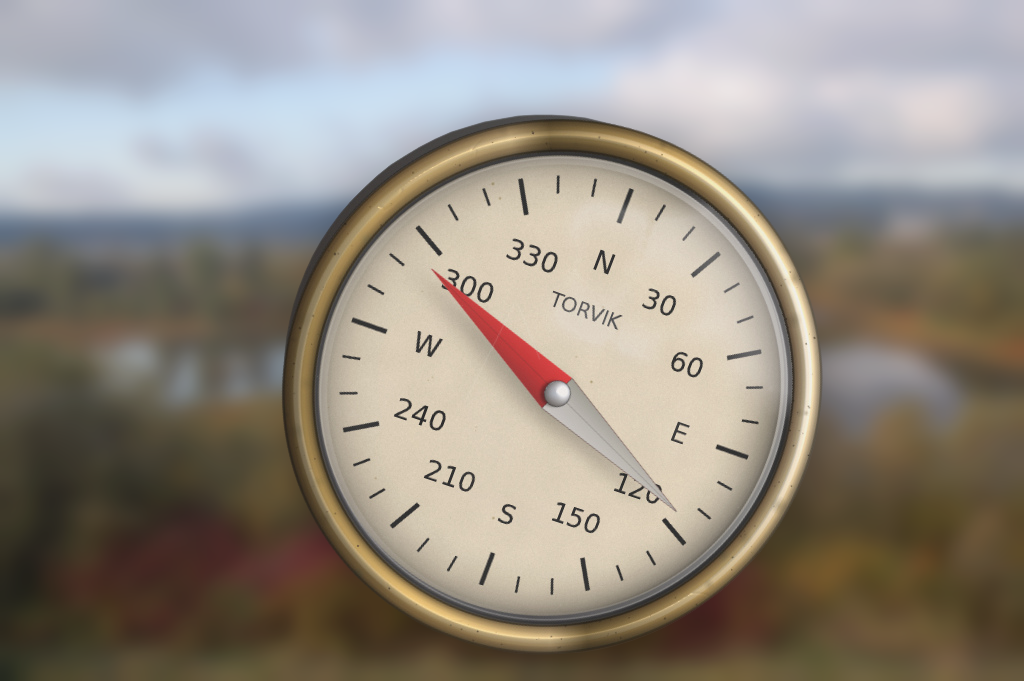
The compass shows 295 °
